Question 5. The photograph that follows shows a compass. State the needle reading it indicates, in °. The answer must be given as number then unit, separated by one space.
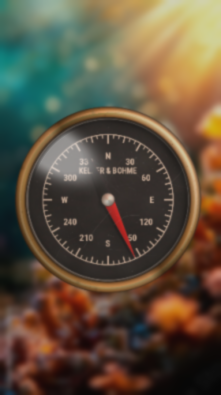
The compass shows 155 °
